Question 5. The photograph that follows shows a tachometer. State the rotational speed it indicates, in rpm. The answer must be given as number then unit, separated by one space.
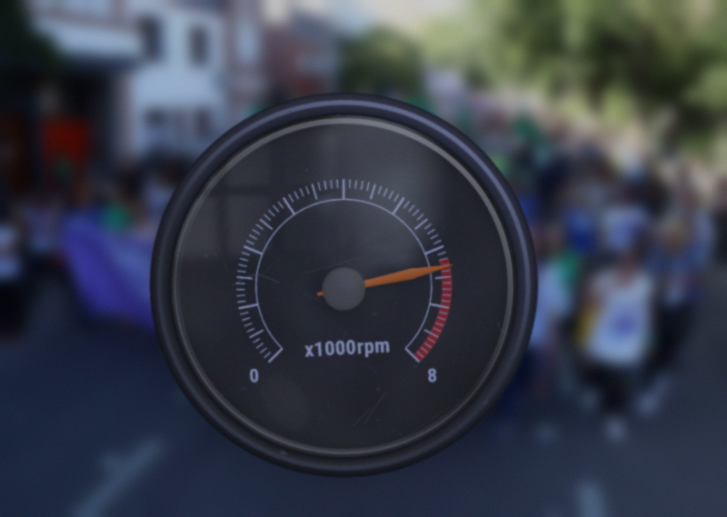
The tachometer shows 6300 rpm
